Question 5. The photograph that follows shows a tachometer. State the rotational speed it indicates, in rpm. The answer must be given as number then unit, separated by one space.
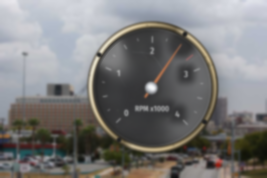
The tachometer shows 2500 rpm
